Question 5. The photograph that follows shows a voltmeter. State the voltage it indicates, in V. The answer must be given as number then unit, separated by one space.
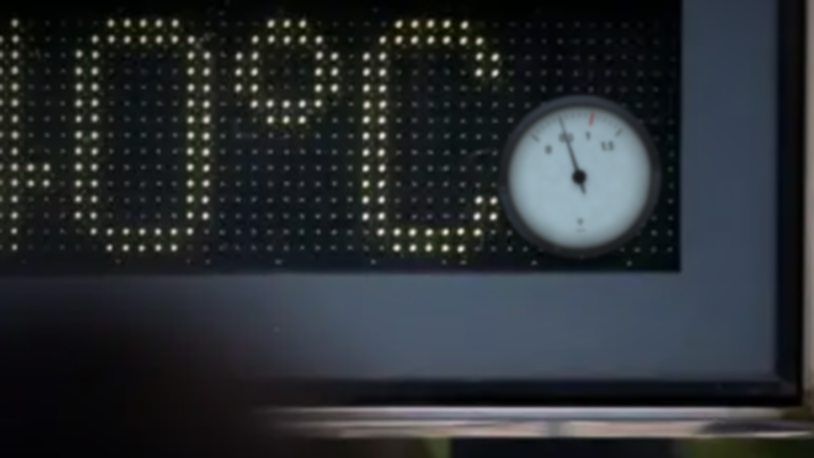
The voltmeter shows 0.5 V
